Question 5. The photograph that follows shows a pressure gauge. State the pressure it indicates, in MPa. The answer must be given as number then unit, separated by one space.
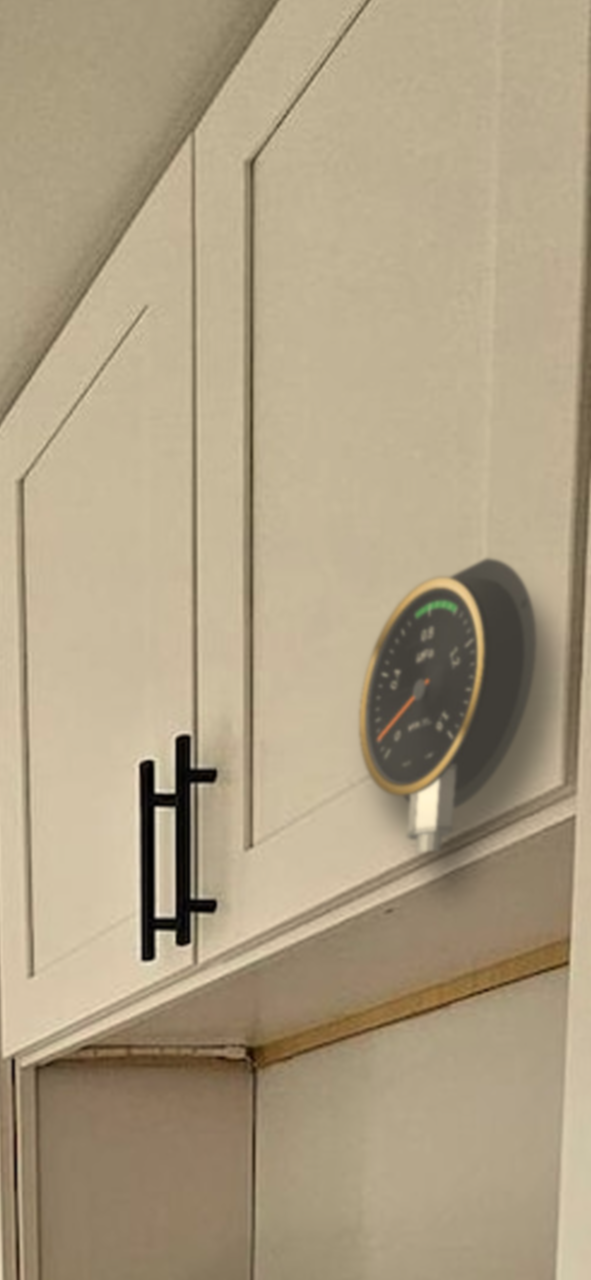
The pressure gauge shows 0.1 MPa
